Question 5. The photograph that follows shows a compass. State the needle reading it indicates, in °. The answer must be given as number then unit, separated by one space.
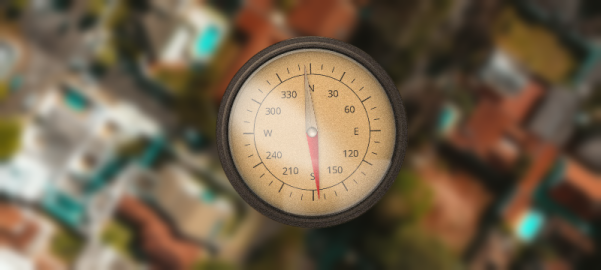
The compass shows 175 °
